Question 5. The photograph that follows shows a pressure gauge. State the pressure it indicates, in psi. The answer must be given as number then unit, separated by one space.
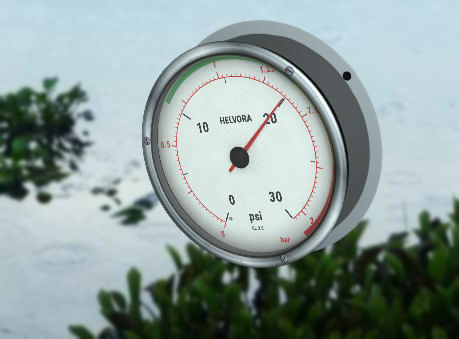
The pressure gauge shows 20 psi
